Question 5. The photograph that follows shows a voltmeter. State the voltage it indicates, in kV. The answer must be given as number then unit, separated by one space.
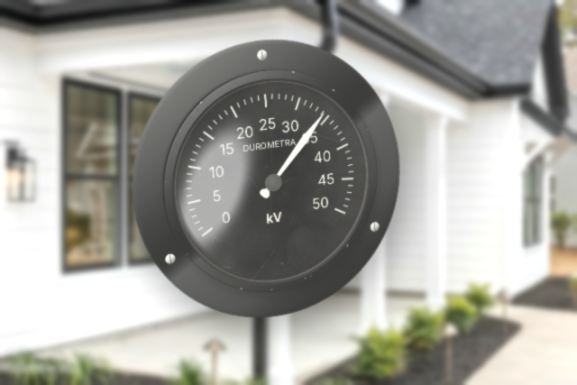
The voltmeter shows 34 kV
